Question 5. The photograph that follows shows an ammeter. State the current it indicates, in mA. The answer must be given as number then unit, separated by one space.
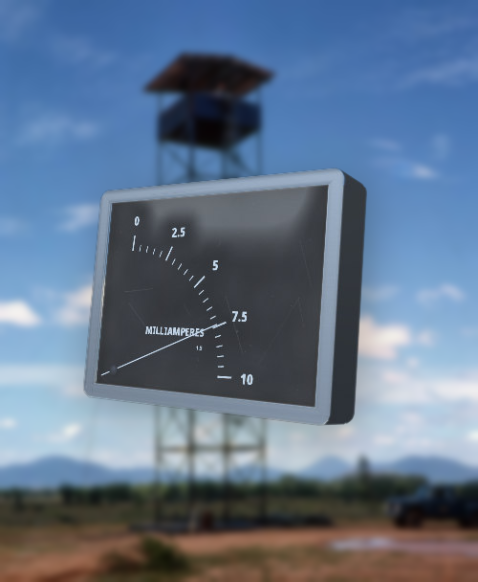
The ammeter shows 7.5 mA
